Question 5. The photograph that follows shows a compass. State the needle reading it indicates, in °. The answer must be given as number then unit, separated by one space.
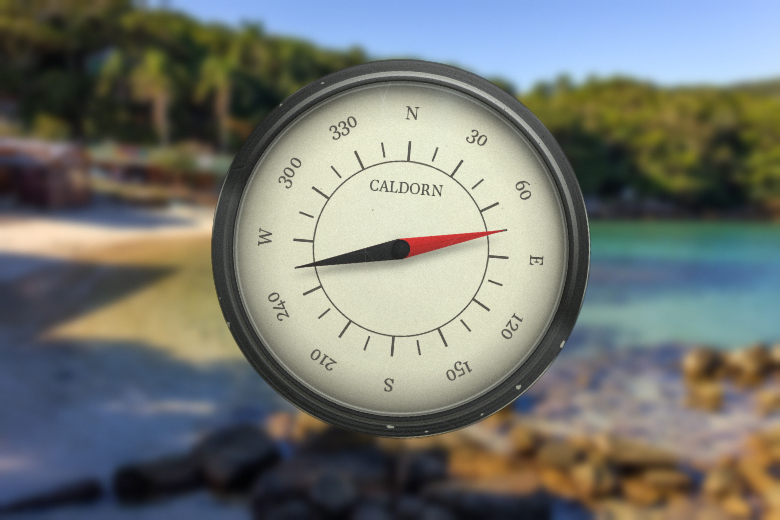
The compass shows 75 °
